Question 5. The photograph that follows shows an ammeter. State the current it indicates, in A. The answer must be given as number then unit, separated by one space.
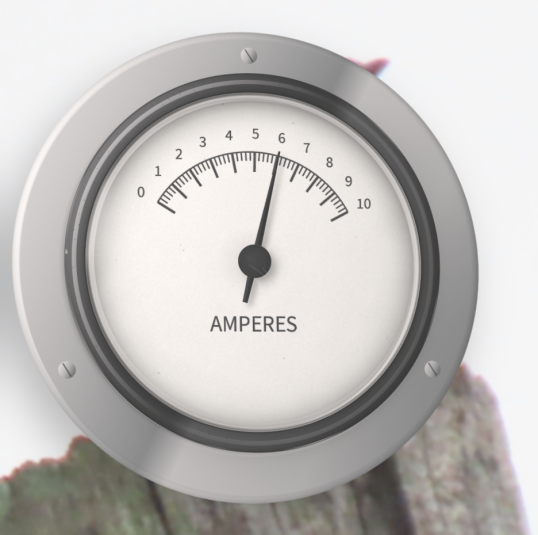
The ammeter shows 6 A
